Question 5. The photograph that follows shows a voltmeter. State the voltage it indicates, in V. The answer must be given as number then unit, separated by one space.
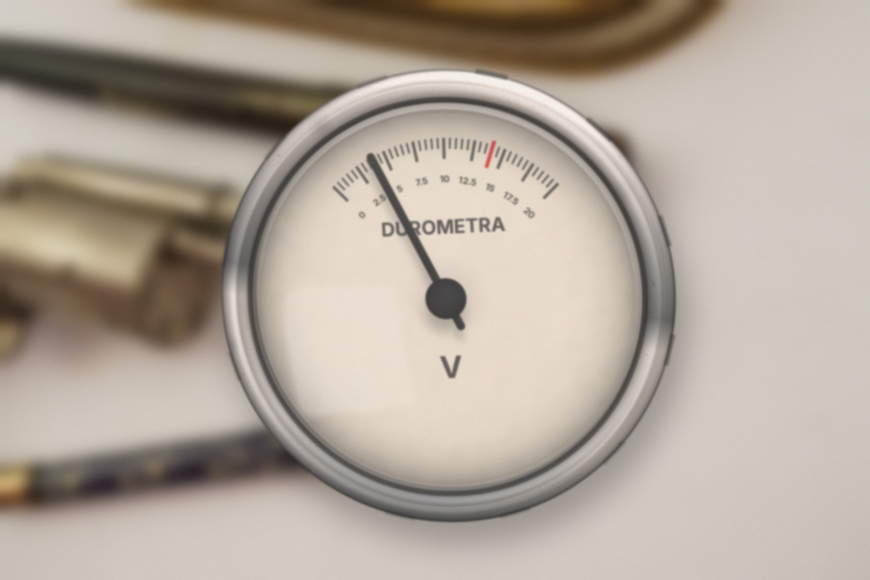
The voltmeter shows 4 V
